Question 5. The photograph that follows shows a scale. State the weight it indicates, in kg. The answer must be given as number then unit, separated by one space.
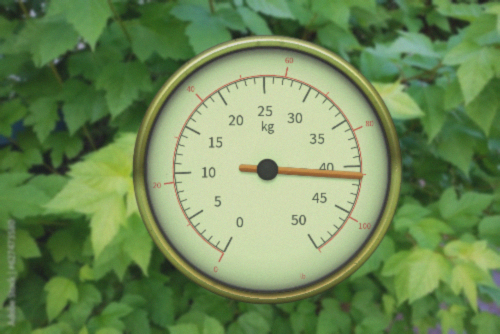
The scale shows 41 kg
